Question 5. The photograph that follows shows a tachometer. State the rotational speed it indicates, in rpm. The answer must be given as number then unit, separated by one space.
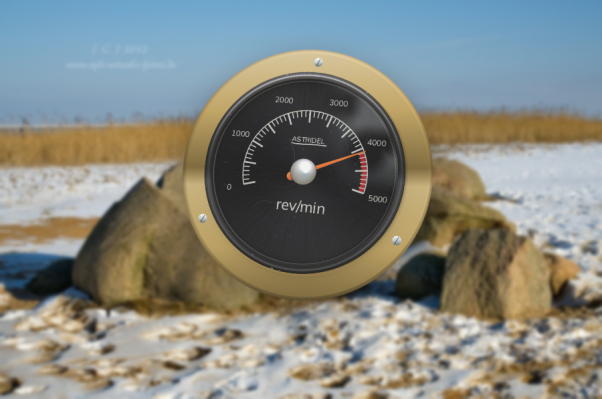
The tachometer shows 4100 rpm
